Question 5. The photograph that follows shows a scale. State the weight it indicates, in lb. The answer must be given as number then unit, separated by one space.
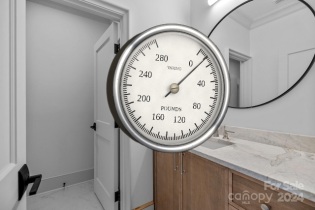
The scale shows 10 lb
